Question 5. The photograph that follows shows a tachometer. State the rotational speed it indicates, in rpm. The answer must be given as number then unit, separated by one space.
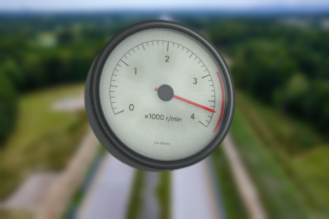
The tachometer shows 3700 rpm
